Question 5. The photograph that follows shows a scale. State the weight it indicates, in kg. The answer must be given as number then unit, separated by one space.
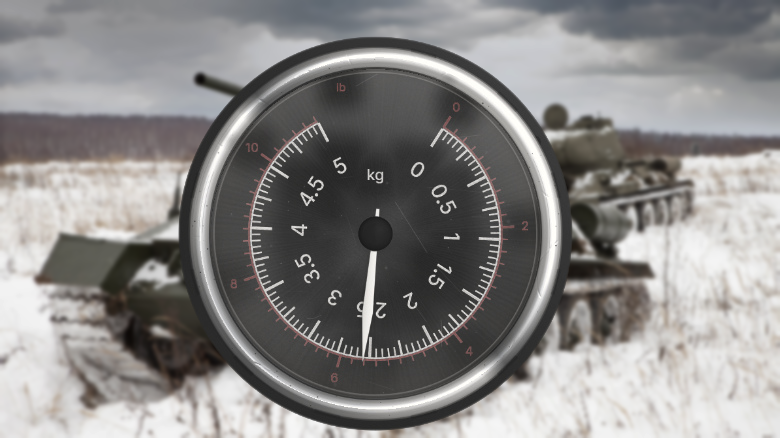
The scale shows 2.55 kg
